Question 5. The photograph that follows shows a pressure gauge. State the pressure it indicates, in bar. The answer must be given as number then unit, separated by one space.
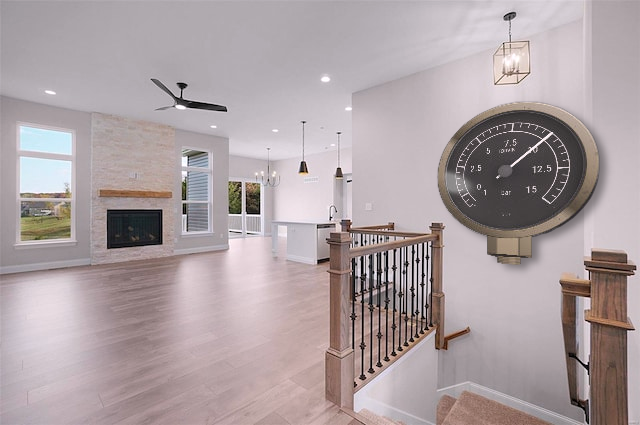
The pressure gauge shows 10 bar
